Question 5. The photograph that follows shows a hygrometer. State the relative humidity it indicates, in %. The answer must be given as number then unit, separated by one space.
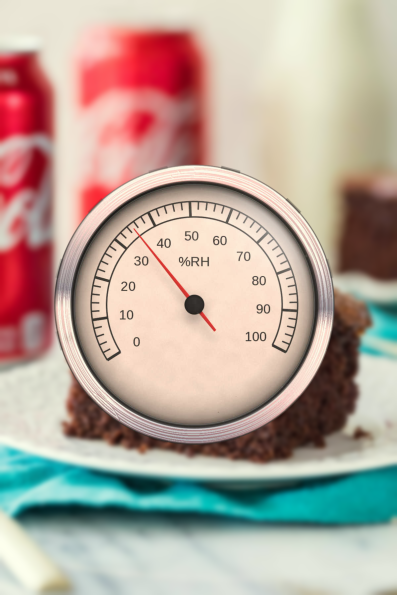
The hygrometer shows 35 %
